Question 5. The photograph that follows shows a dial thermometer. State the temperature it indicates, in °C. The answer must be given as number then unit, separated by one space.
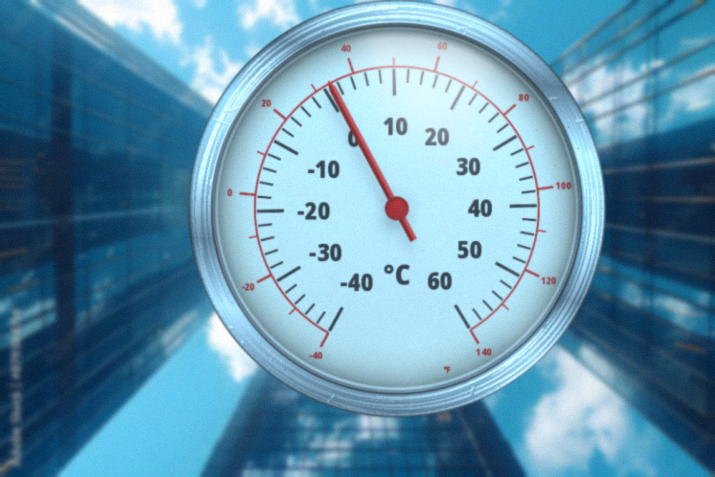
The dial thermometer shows 1 °C
